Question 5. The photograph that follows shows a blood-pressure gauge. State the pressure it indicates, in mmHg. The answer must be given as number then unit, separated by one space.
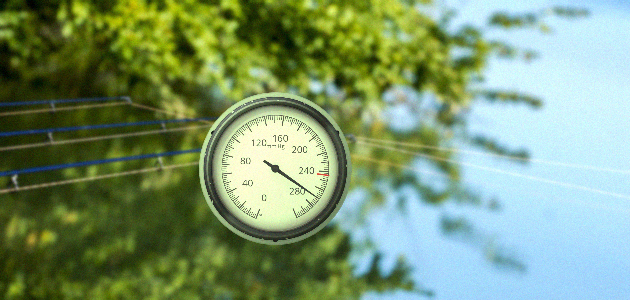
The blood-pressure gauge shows 270 mmHg
